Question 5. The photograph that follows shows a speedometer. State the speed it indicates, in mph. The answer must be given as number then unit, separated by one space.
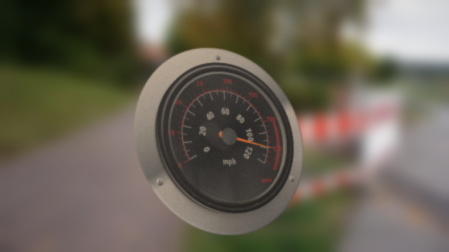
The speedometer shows 110 mph
